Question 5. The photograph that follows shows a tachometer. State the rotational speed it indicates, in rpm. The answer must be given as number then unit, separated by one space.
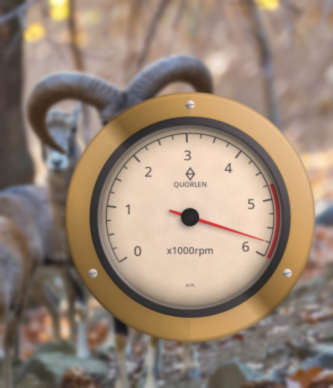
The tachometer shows 5750 rpm
